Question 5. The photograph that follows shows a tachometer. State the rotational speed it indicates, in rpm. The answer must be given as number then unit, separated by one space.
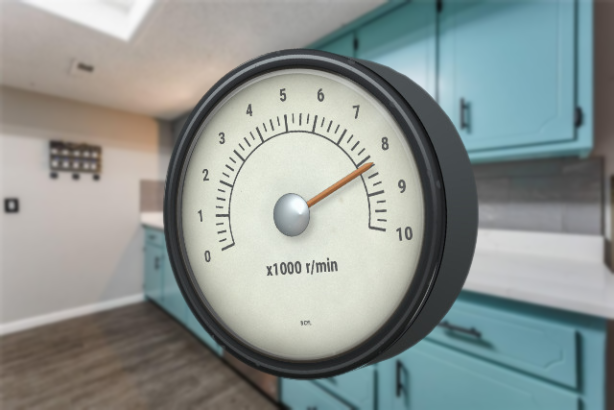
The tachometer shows 8250 rpm
